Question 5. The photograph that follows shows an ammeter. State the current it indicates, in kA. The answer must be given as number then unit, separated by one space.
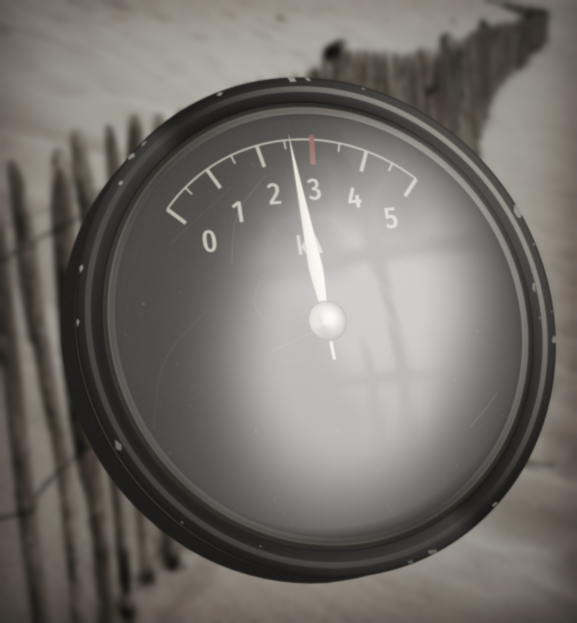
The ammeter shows 2.5 kA
